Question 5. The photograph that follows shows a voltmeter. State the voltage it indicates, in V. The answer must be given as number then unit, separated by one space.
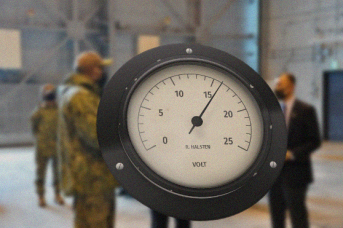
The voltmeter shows 16 V
